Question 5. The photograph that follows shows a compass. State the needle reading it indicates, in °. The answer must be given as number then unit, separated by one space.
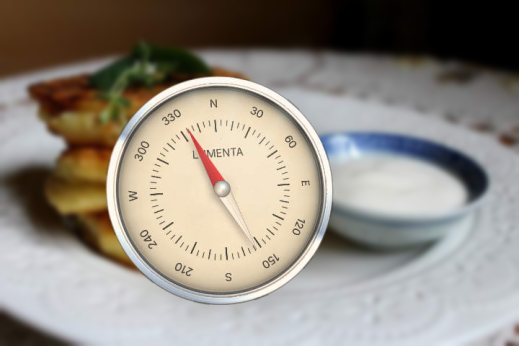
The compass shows 335 °
